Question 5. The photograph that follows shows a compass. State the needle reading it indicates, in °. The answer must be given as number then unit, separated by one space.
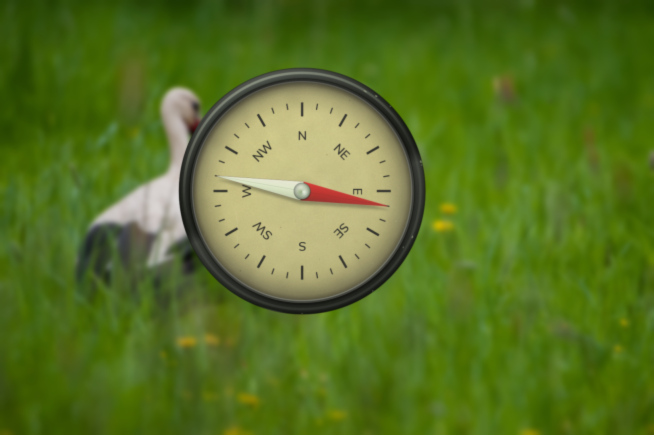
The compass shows 100 °
